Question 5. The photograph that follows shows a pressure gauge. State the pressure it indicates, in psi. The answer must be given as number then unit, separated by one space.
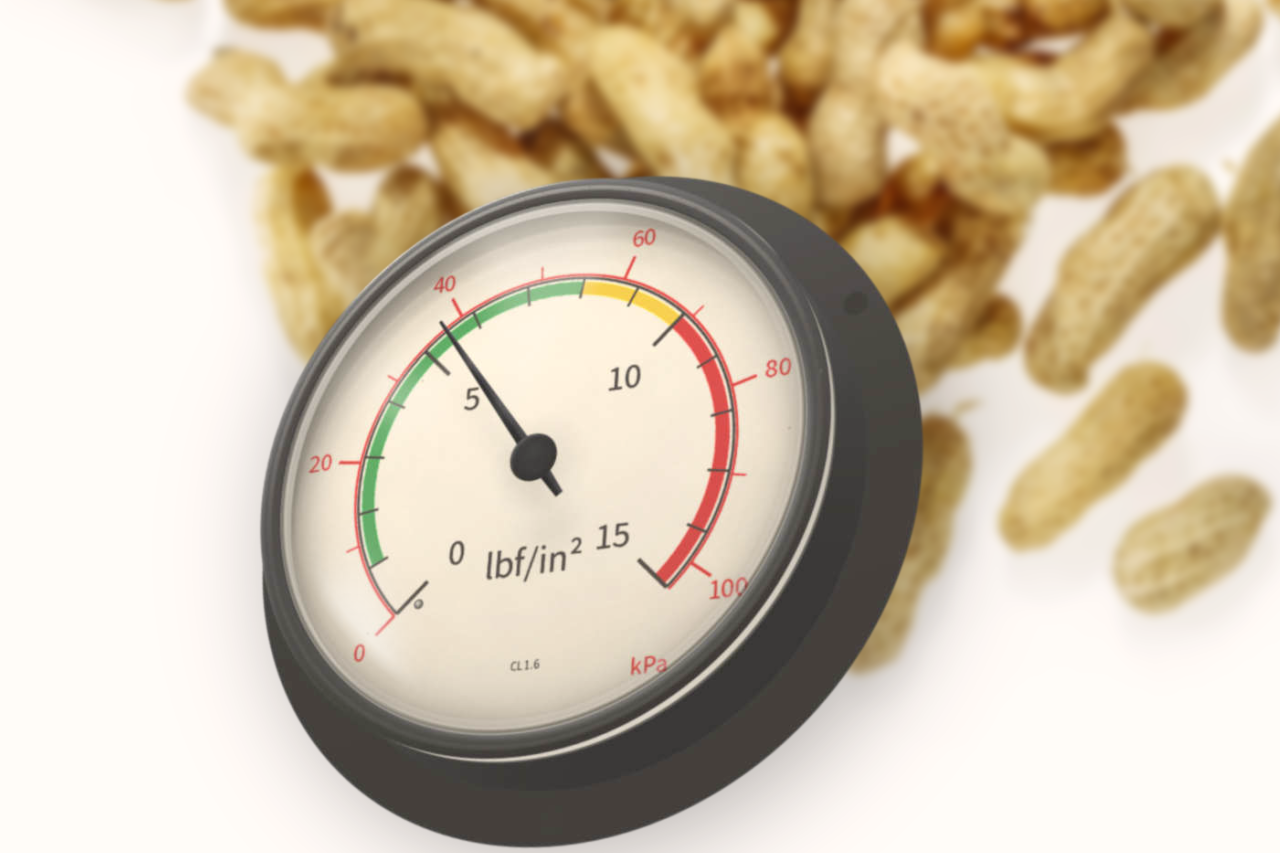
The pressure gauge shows 5.5 psi
